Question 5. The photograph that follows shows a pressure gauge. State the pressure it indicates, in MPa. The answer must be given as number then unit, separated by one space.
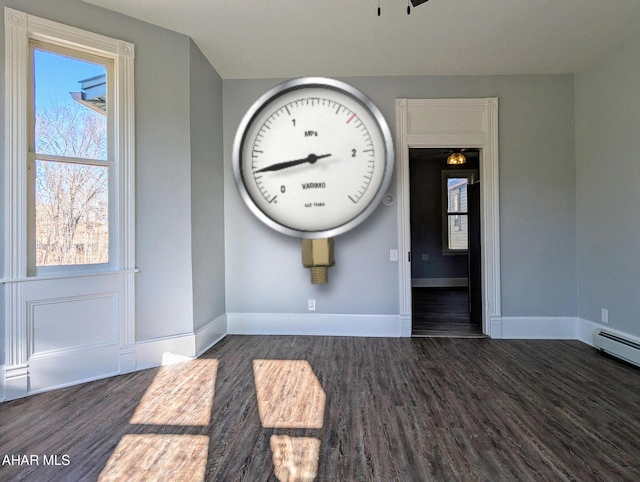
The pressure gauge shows 0.3 MPa
